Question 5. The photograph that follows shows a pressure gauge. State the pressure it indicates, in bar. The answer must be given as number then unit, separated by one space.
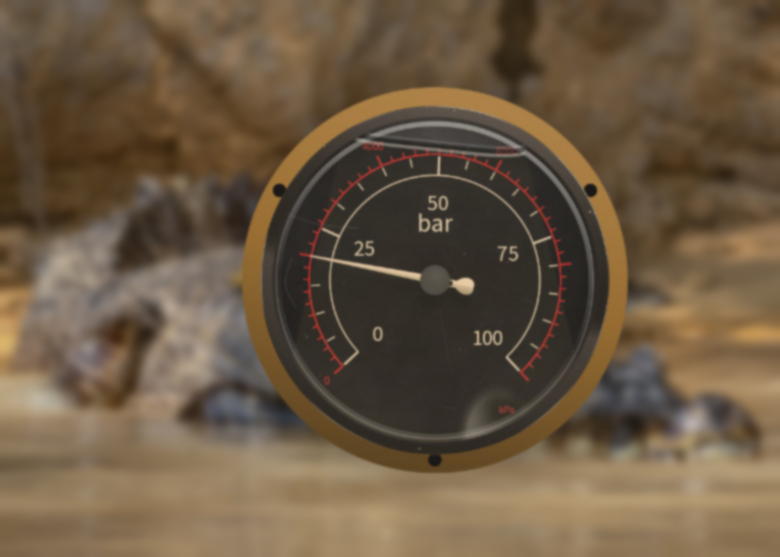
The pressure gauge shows 20 bar
